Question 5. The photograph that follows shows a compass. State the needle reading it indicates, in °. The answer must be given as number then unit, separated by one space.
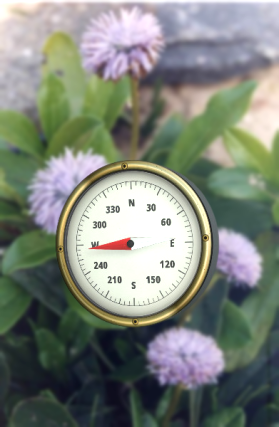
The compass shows 265 °
